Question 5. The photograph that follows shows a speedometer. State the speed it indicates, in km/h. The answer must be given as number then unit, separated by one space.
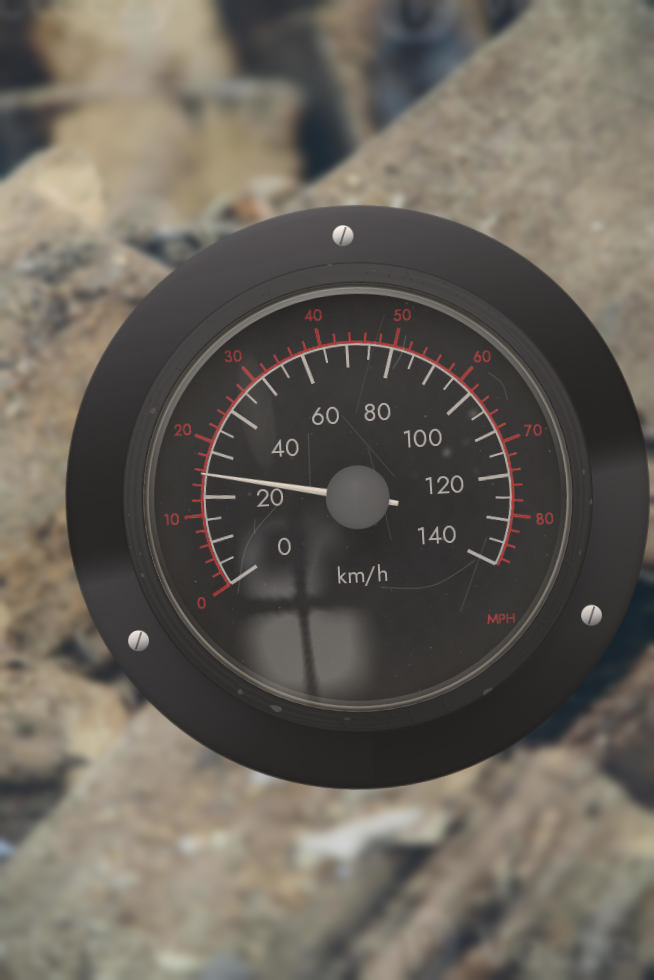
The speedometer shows 25 km/h
